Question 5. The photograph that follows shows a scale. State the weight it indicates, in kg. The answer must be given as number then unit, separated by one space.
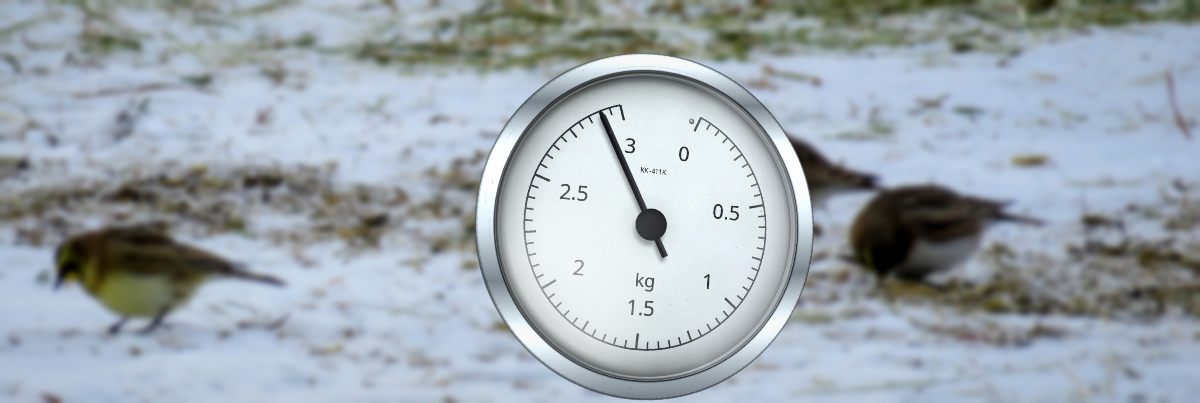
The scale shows 2.9 kg
